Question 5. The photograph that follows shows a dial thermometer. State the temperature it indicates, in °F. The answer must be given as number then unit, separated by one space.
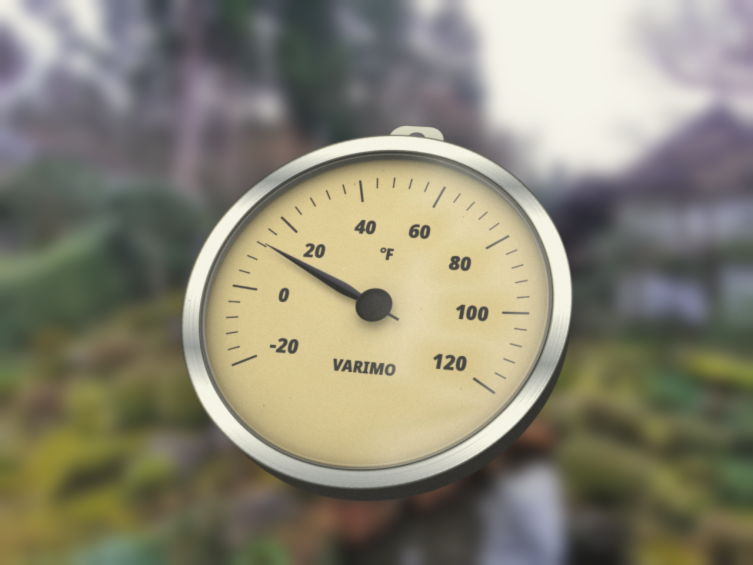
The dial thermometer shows 12 °F
